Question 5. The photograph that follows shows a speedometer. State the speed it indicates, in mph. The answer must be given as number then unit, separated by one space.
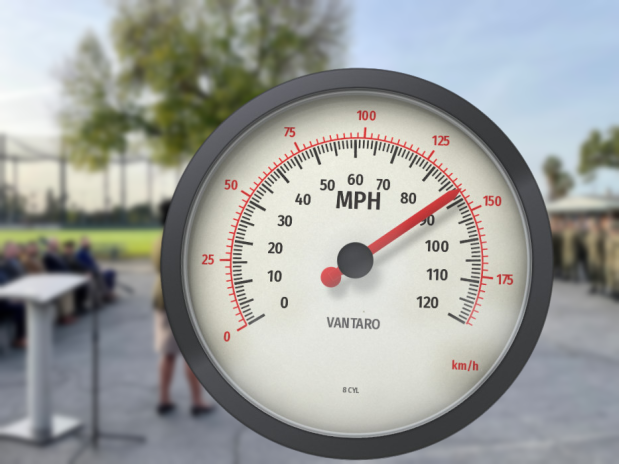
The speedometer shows 88 mph
